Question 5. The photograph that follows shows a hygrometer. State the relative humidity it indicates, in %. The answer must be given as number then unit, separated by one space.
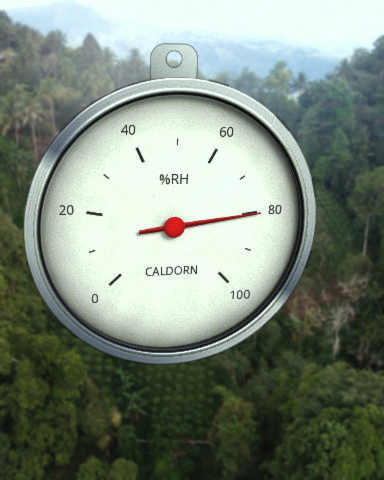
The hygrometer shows 80 %
